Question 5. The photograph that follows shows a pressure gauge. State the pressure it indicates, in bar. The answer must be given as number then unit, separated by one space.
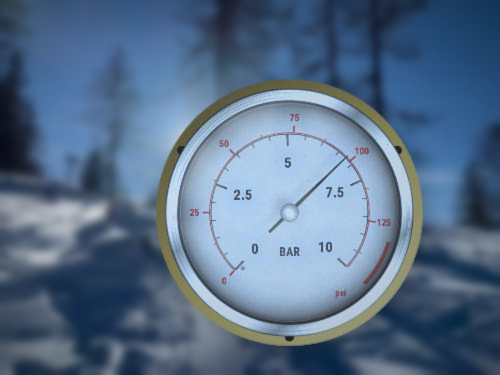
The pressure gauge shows 6.75 bar
